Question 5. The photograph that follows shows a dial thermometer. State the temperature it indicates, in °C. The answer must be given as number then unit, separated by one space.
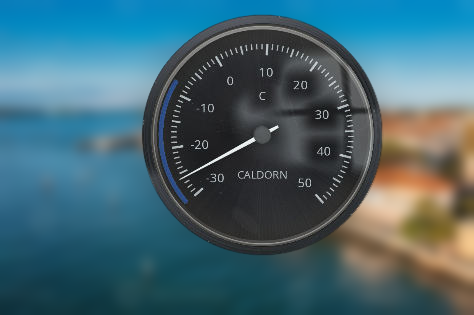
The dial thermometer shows -26 °C
